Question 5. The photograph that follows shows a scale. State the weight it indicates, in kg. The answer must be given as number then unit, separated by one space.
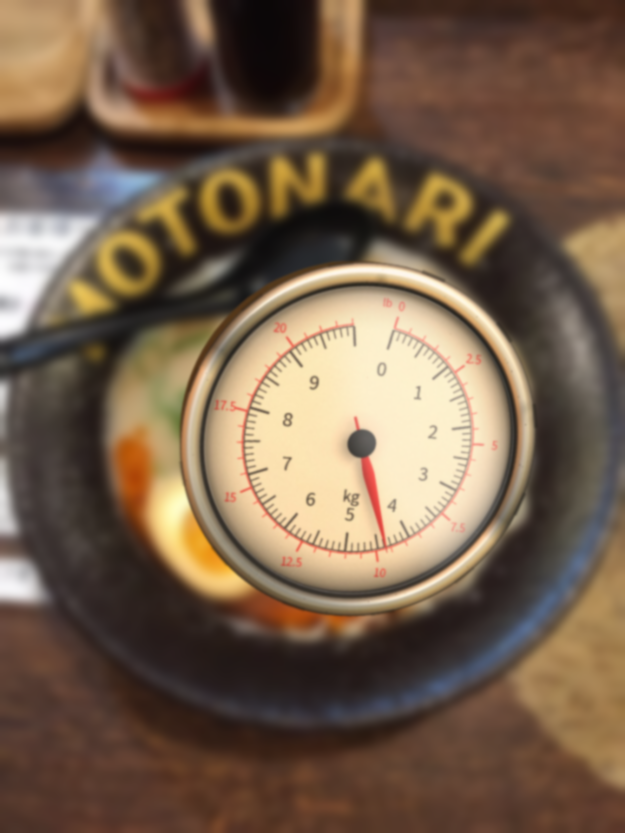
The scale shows 4.4 kg
